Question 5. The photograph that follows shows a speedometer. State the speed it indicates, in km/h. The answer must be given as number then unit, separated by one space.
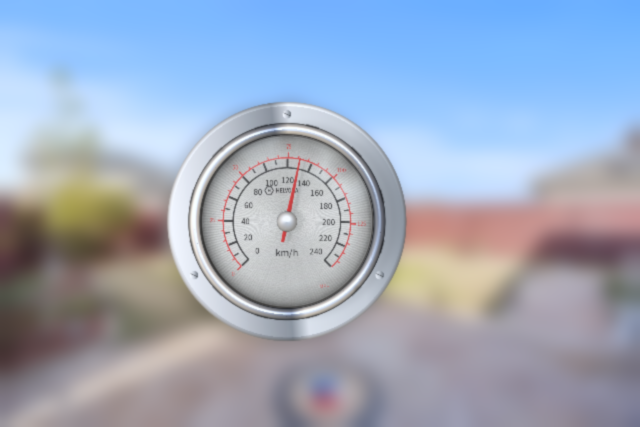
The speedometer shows 130 km/h
